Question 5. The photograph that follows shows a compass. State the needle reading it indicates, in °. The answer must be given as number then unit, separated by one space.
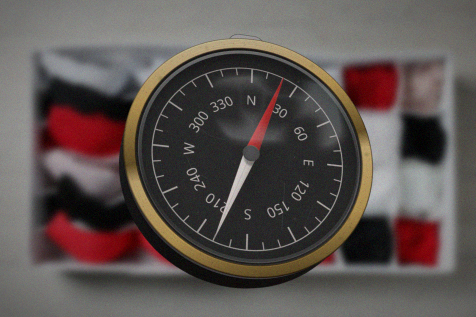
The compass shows 20 °
